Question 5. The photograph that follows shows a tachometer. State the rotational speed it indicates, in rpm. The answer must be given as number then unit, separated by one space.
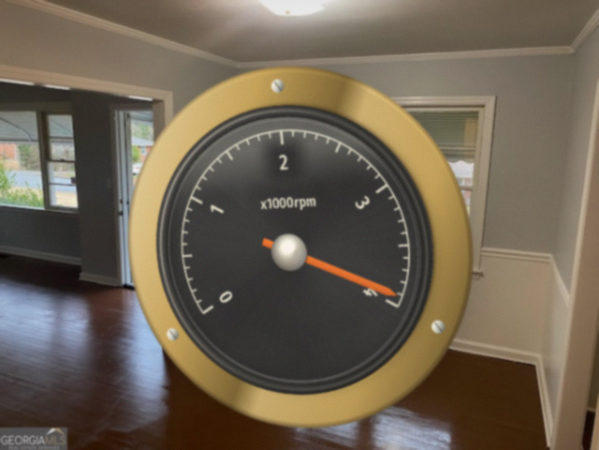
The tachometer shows 3900 rpm
